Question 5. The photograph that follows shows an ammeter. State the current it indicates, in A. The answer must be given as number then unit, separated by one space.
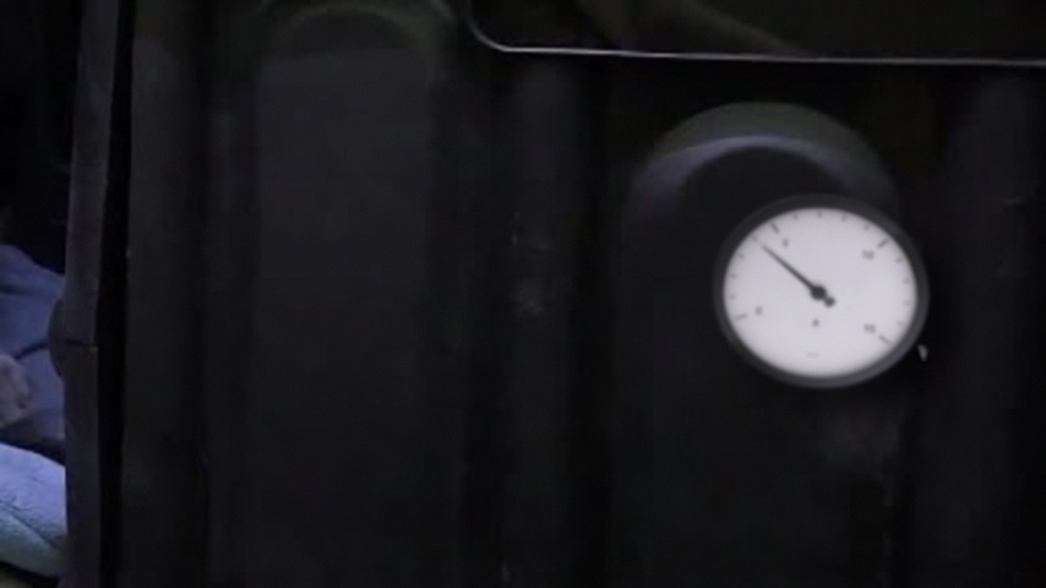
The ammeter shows 4 A
